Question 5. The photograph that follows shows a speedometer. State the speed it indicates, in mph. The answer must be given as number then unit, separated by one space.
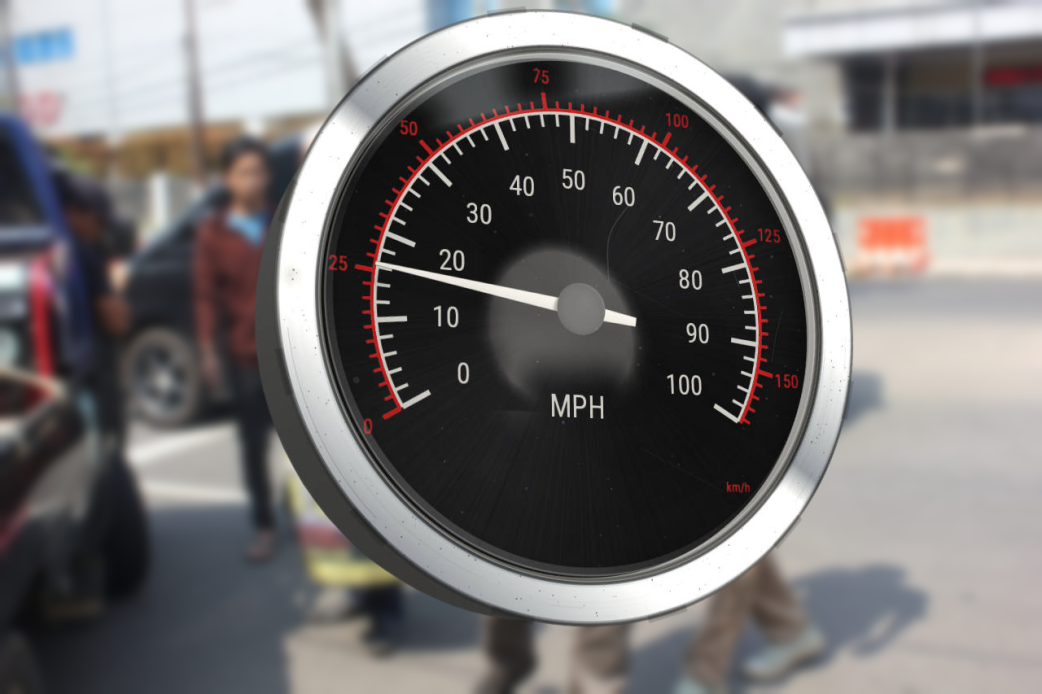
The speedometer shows 16 mph
